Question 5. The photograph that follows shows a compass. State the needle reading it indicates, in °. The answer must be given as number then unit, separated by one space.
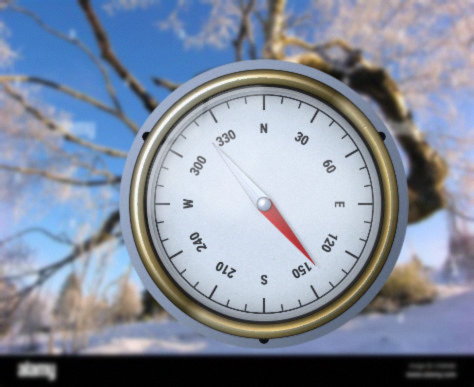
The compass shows 140 °
